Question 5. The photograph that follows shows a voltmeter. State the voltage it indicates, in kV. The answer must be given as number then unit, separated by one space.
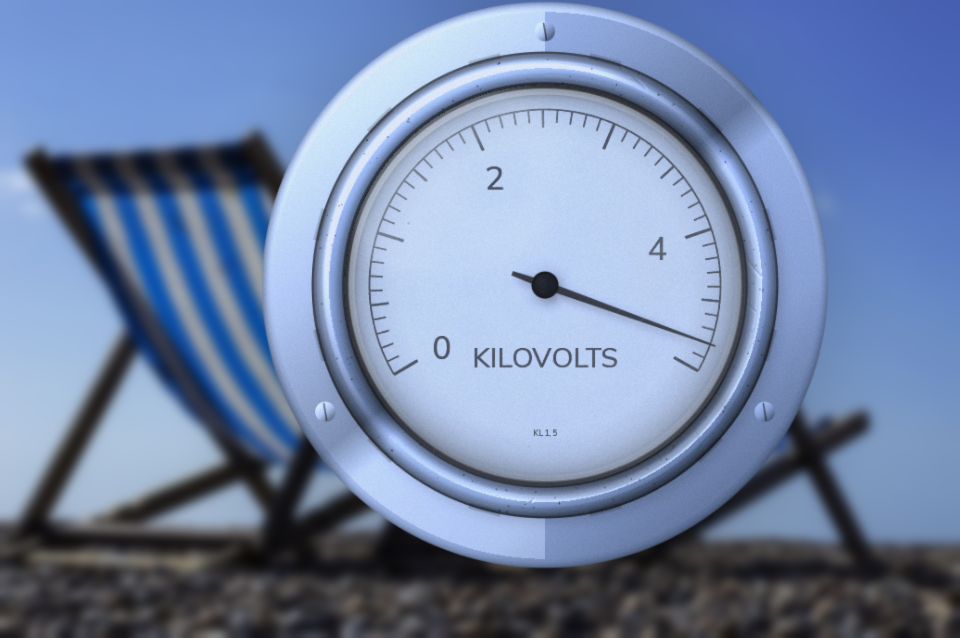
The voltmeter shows 4.8 kV
